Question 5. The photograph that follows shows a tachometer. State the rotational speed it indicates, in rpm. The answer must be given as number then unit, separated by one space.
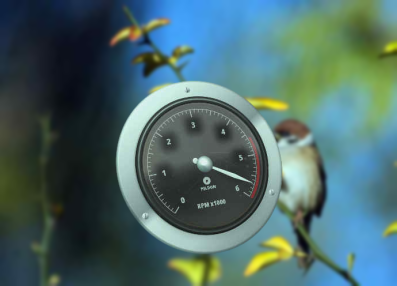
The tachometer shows 5700 rpm
